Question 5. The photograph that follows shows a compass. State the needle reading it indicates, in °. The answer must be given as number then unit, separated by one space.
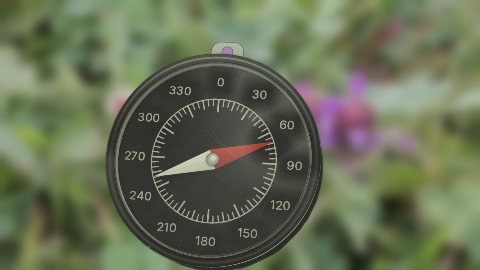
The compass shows 70 °
